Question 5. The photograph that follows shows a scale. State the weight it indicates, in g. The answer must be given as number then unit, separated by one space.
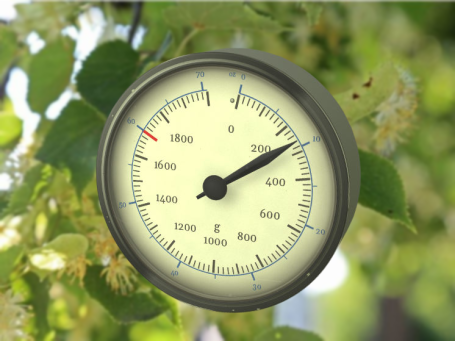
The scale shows 260 g
